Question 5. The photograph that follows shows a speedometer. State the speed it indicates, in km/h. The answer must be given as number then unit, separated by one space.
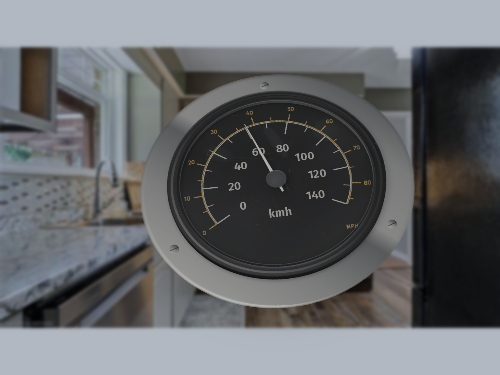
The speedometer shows 60 km/h
